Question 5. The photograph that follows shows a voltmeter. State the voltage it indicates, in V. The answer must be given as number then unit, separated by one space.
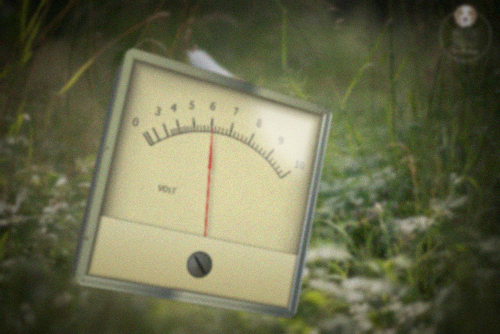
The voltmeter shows 6 V
